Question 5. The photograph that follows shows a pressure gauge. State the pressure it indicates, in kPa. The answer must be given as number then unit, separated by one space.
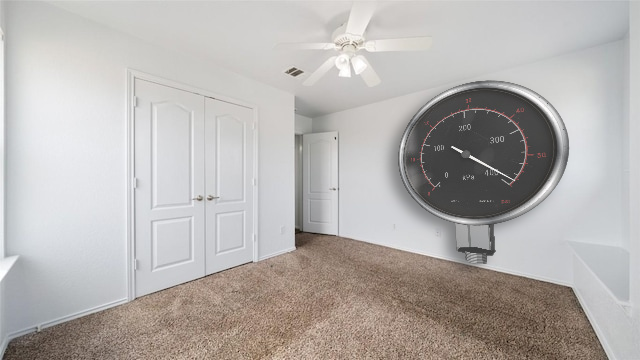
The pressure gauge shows 390 kPa
